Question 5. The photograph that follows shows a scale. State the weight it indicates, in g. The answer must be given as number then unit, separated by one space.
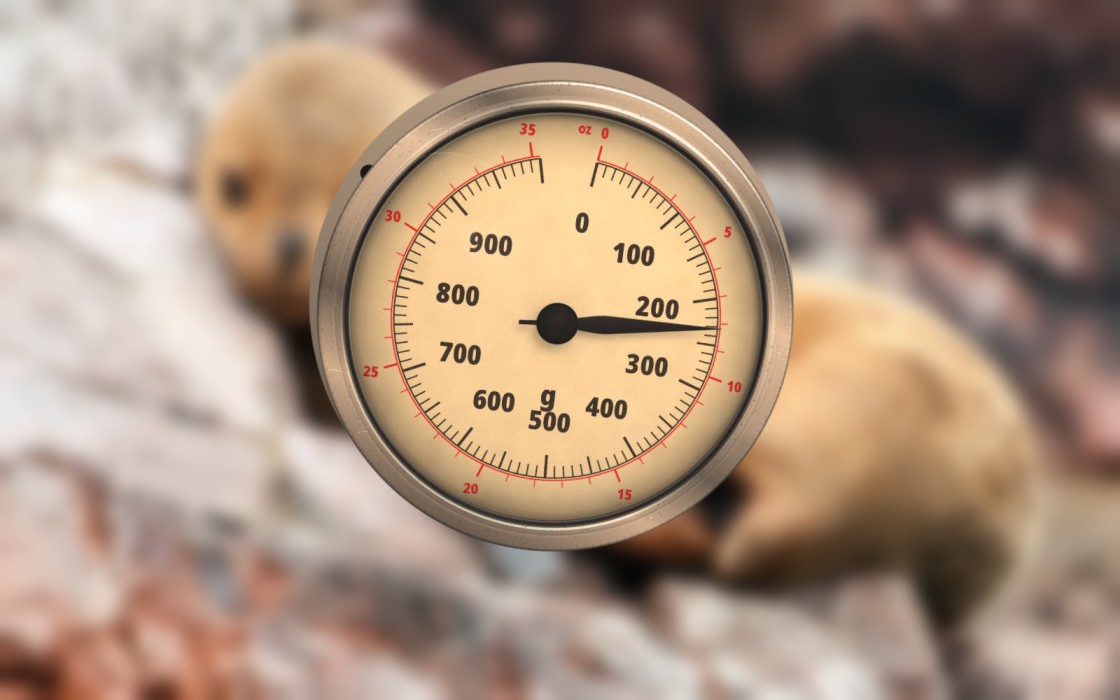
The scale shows 230 g
